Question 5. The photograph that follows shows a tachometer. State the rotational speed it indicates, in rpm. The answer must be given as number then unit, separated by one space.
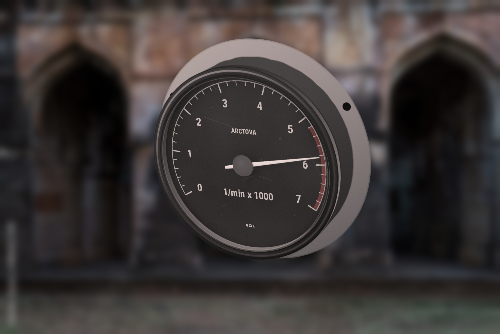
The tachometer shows 5800 rpm
